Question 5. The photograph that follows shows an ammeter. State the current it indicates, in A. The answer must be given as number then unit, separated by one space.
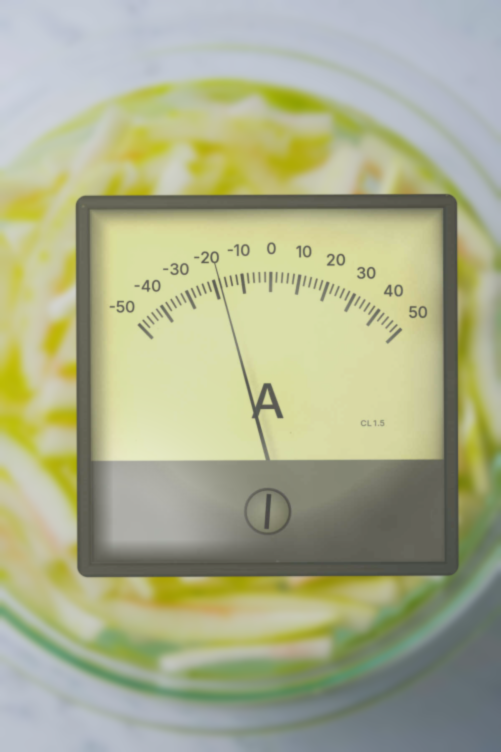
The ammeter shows -18 A
